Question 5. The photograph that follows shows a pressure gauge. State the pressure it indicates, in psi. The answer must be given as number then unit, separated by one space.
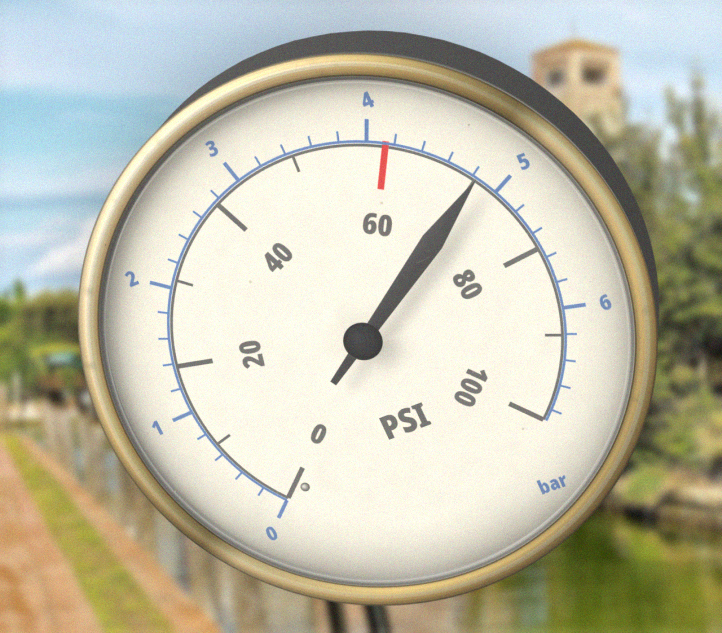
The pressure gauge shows 70 psi
